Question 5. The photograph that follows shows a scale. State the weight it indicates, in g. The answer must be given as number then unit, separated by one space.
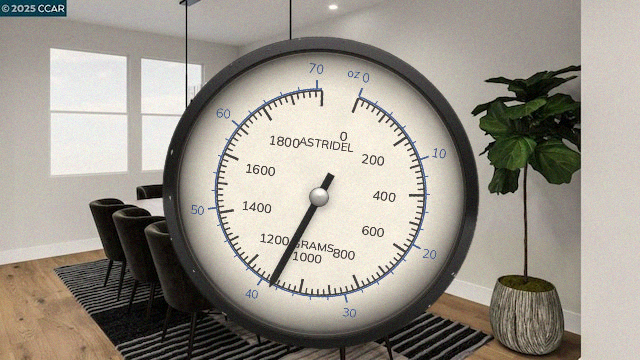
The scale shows 1100 g
